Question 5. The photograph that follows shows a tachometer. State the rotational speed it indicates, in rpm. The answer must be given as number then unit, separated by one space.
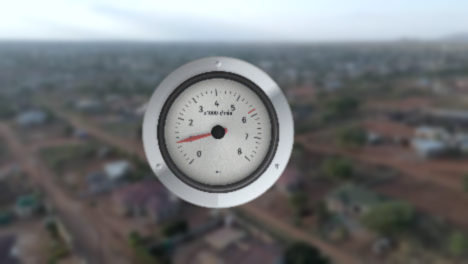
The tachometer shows 1000 rpm
